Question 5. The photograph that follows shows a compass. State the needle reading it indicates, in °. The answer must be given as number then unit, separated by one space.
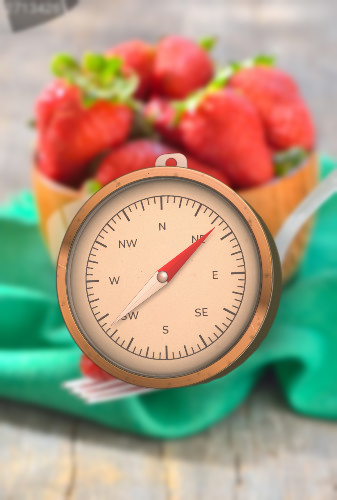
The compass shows 50 °
